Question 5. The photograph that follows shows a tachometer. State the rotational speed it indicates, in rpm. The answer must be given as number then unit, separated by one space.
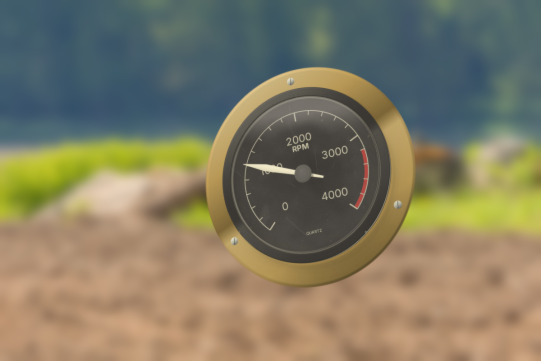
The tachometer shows 1000 rpm
